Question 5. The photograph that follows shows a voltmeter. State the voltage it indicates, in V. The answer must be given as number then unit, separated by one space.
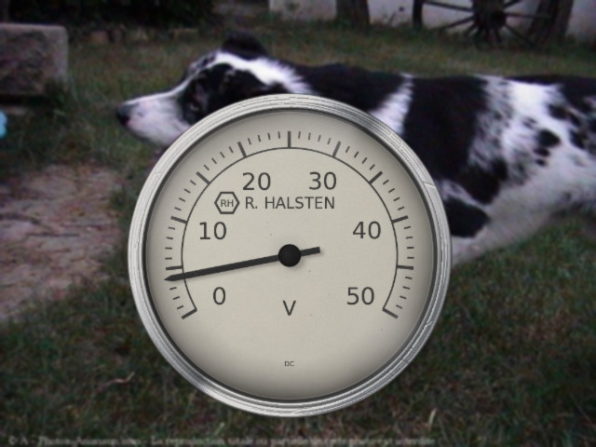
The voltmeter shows 4 V
